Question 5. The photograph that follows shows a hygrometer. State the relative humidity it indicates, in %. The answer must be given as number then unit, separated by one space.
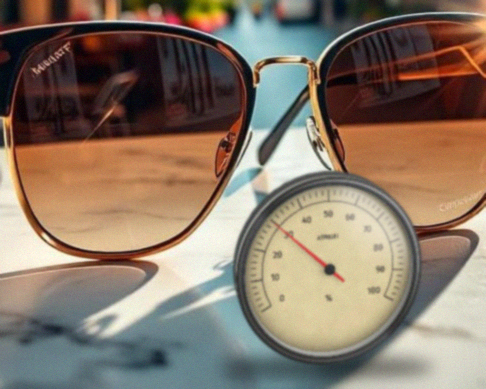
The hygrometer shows 30 %
